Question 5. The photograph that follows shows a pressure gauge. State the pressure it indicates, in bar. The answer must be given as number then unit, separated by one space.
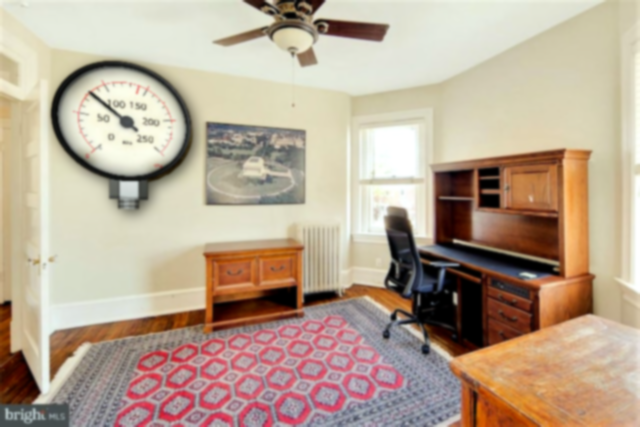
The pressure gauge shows 80 bar
